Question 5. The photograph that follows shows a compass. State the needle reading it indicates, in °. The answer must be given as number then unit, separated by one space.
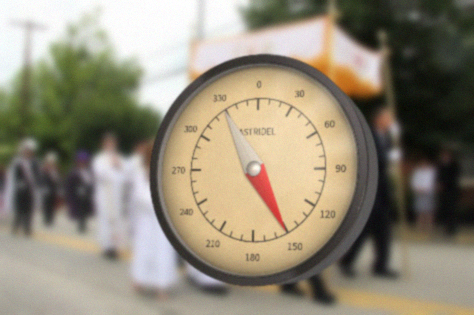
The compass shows 150 °
